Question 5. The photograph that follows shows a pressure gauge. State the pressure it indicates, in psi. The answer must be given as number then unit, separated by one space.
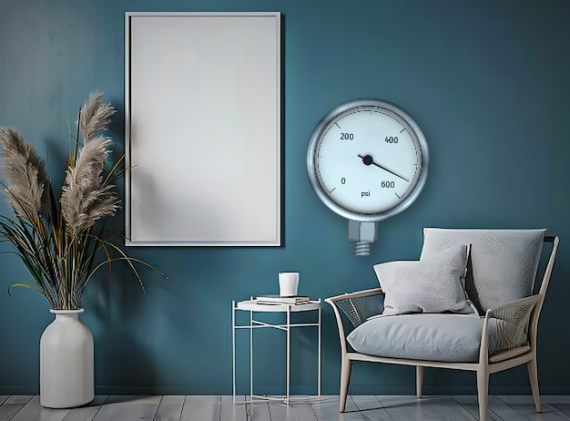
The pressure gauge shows 550 psi
